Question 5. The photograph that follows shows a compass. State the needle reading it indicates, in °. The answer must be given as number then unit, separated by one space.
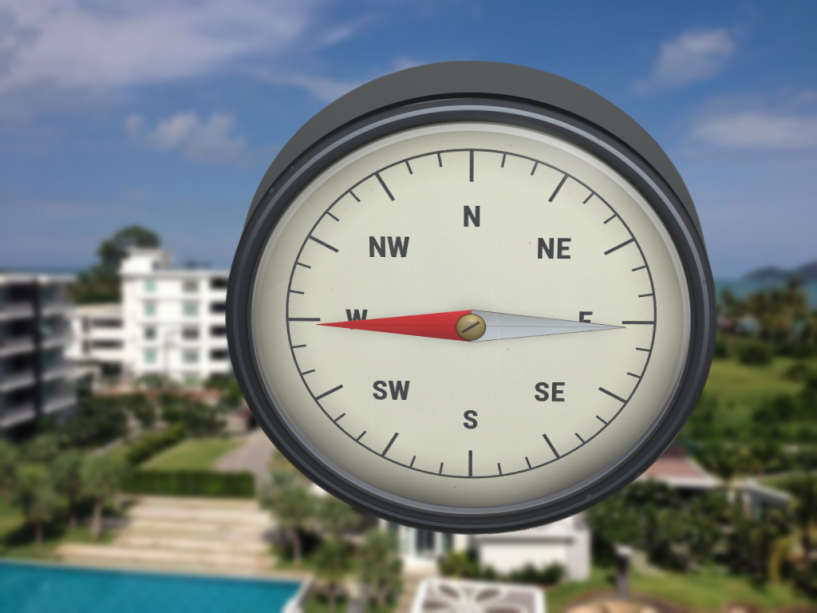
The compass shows 270 °
